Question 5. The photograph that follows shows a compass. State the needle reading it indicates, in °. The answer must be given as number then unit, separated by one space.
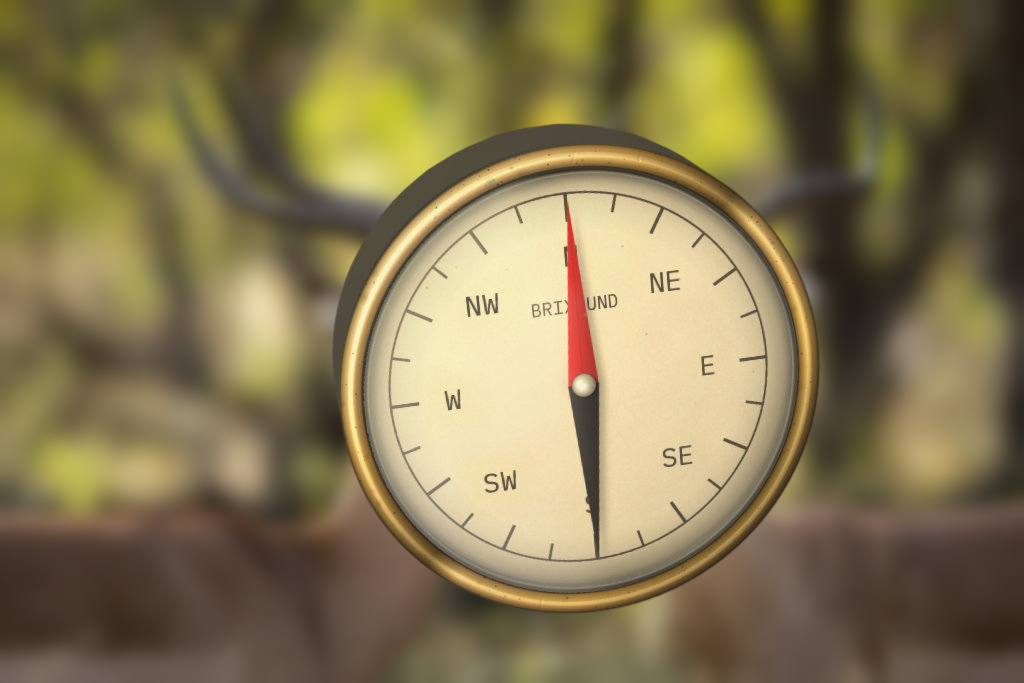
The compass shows 0 °
